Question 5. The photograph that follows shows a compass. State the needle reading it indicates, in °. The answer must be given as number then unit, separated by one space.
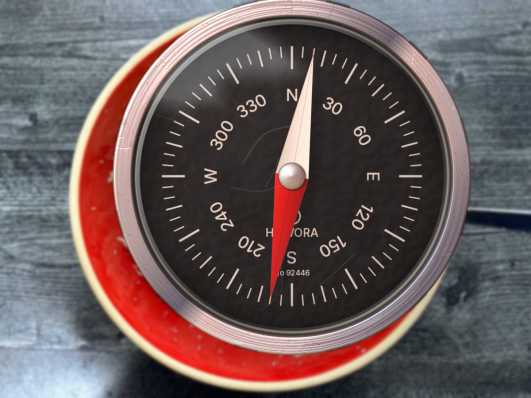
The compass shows 190 °
